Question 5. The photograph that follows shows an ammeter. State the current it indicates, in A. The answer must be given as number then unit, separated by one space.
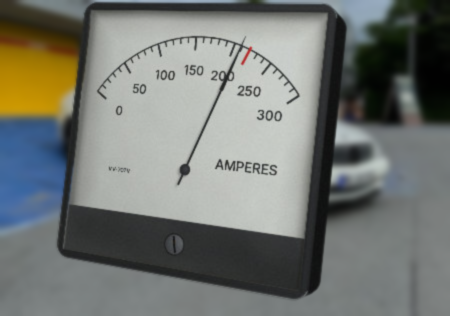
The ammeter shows 210 A
